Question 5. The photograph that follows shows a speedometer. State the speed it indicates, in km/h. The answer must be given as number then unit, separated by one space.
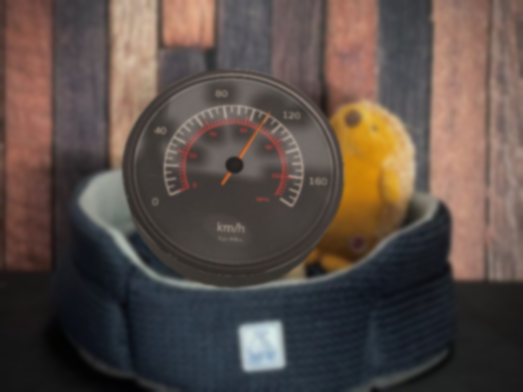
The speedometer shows 110 km/h
